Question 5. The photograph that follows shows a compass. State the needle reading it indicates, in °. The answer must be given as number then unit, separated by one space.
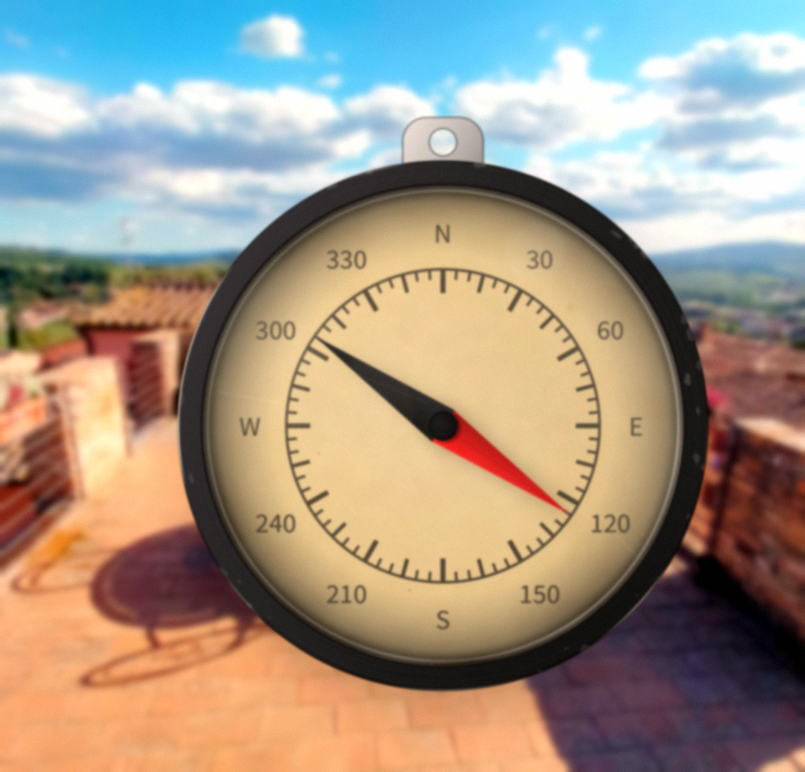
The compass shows 125 °
